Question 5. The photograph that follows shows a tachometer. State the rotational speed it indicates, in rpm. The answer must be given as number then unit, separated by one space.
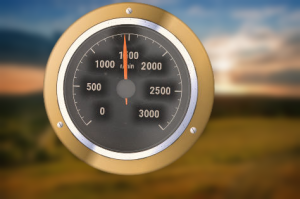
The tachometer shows 1450 rpm
